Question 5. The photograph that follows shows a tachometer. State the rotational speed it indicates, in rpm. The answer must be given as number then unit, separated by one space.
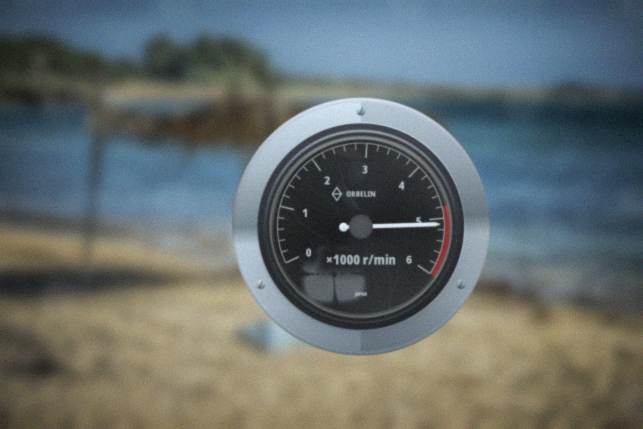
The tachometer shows 5100 rpm
